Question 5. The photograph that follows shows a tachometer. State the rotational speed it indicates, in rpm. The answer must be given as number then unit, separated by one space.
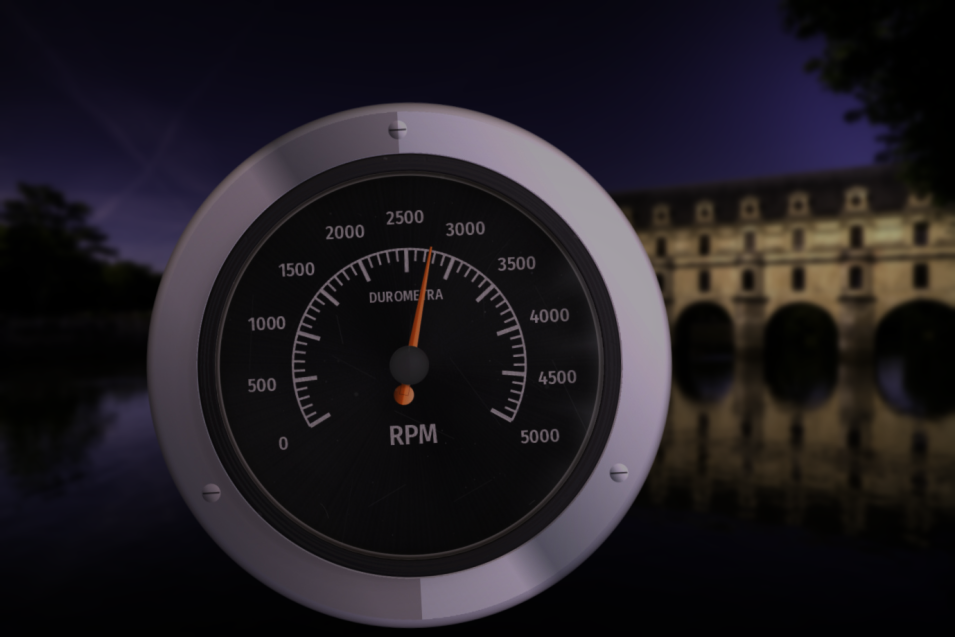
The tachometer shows 2750 rpm
